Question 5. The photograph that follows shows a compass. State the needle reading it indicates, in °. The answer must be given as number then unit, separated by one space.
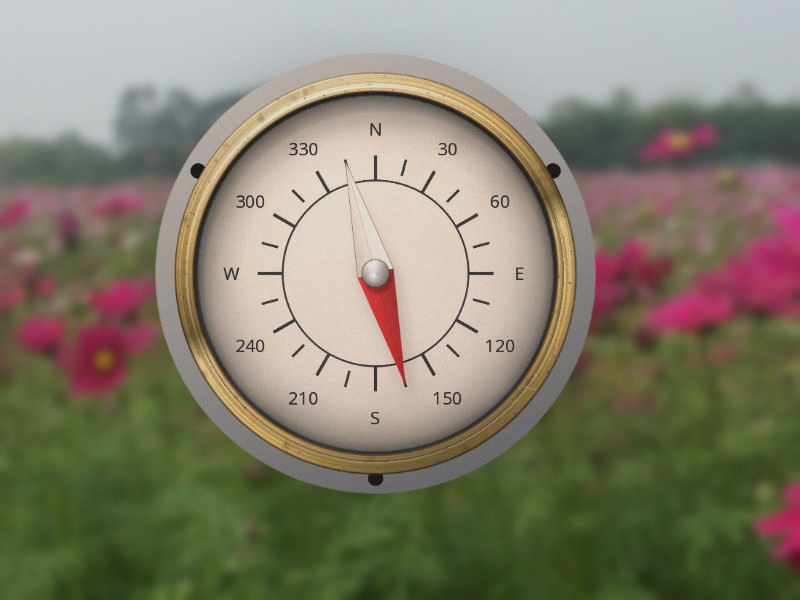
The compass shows 165 °
